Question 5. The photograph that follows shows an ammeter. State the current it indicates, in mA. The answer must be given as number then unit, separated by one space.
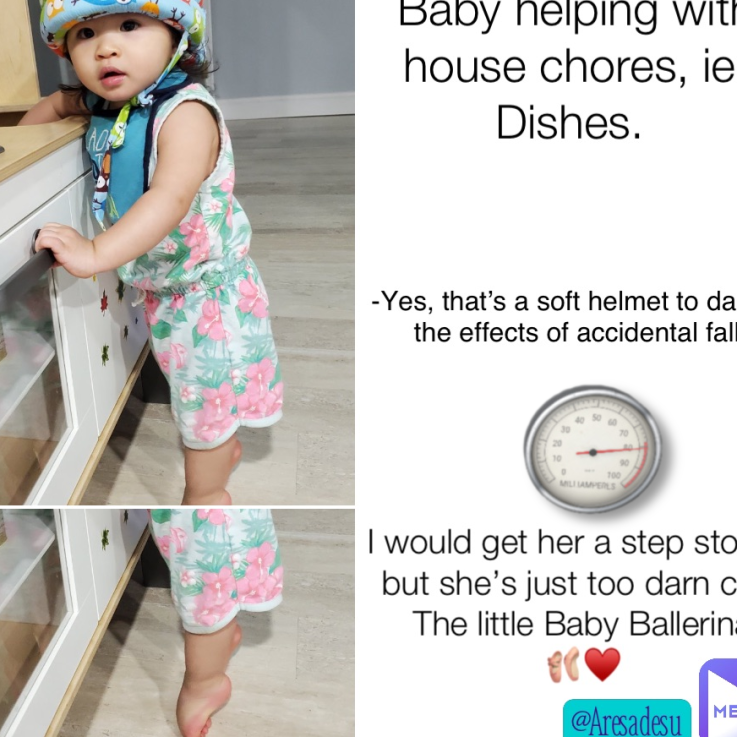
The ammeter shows 80 mA
